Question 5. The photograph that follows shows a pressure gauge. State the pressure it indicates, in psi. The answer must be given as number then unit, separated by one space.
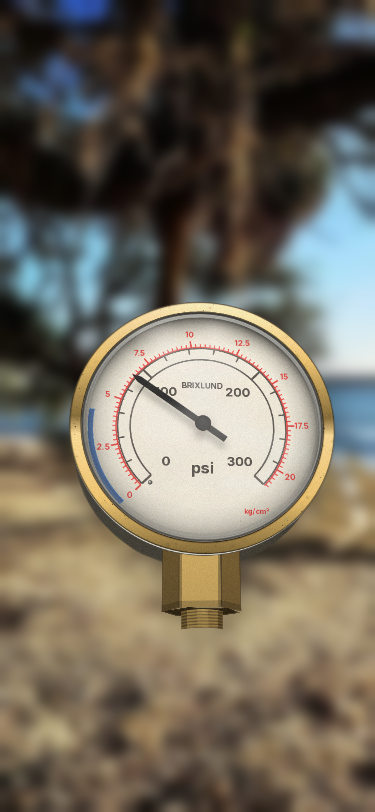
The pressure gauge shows 90 psi
